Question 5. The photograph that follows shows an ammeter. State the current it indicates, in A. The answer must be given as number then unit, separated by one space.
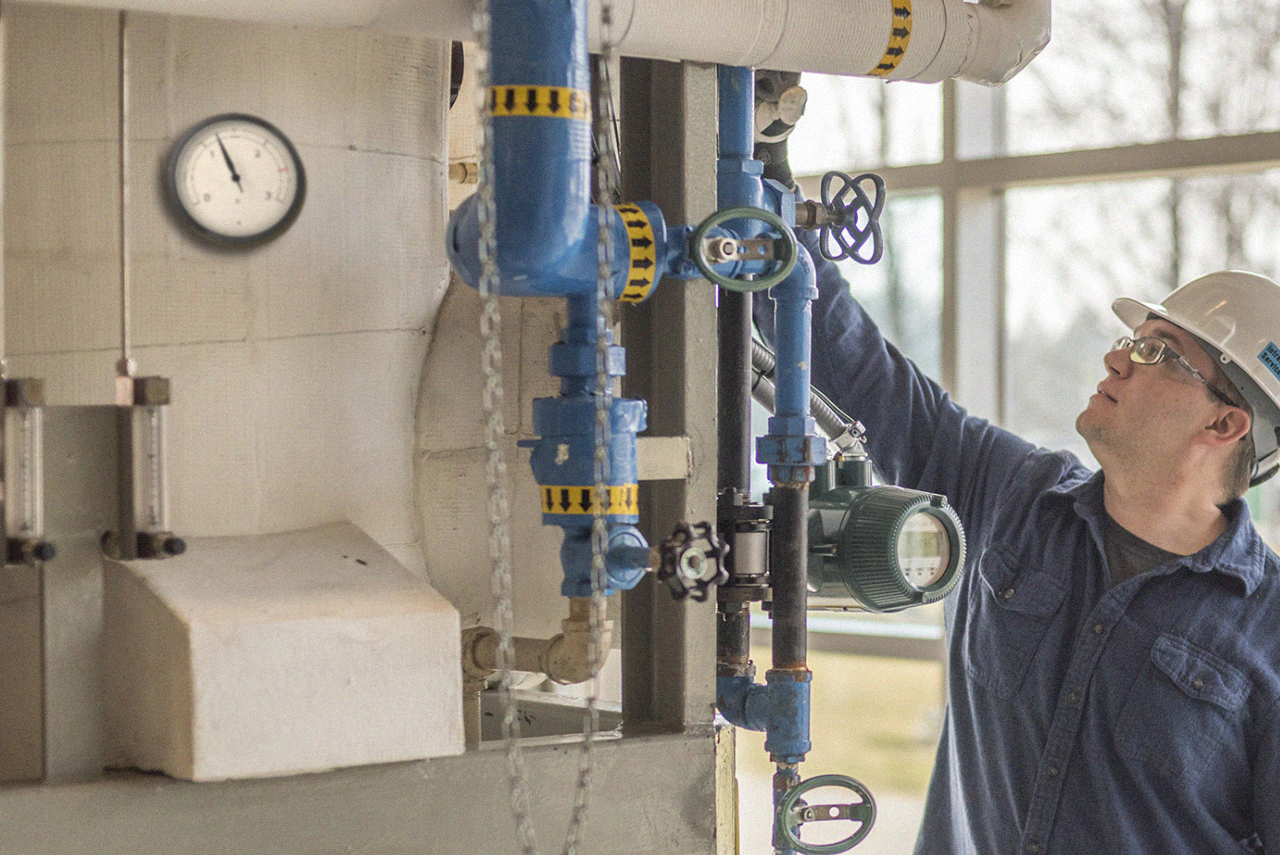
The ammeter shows 1.25 A
